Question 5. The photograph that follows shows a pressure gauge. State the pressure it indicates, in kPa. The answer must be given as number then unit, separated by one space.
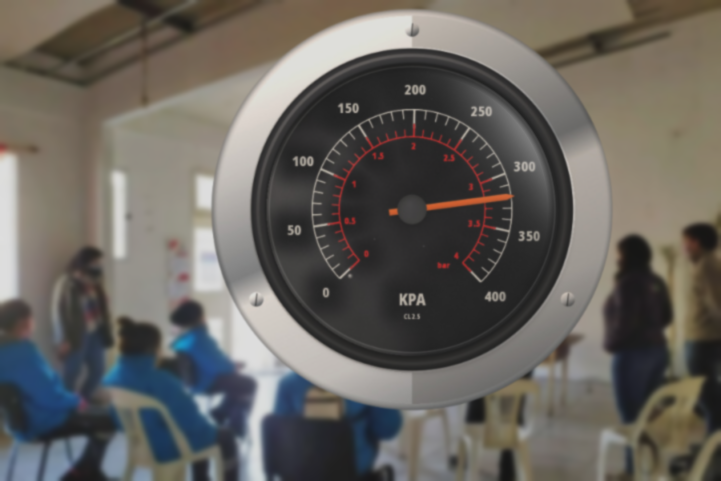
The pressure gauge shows 320 kPa
